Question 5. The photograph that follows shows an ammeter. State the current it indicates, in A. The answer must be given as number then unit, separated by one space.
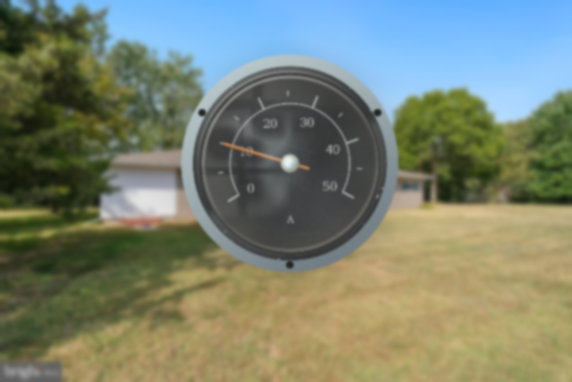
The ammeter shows 10 A
